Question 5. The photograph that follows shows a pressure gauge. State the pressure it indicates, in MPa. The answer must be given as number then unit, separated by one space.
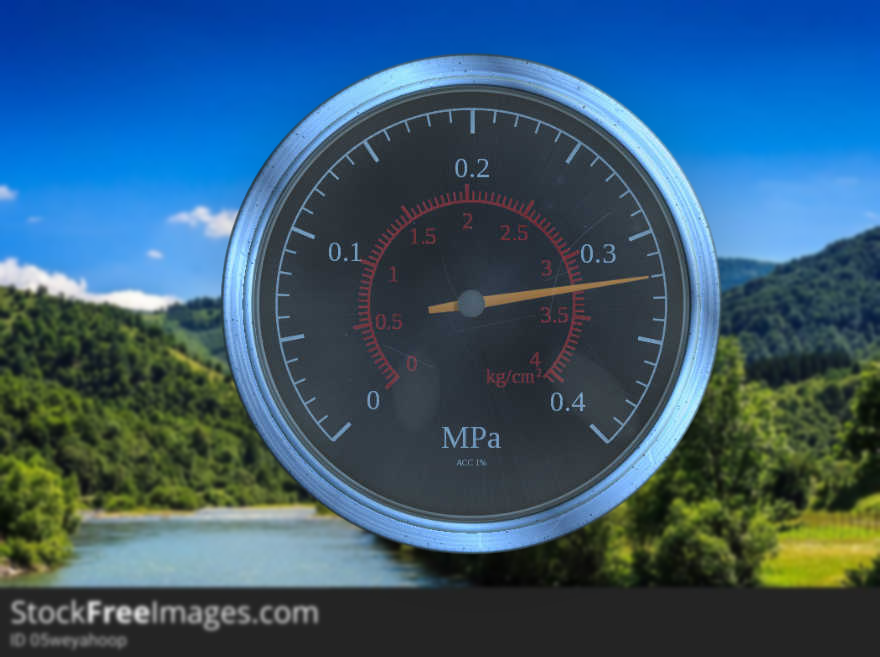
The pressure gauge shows 0.32 MPa
